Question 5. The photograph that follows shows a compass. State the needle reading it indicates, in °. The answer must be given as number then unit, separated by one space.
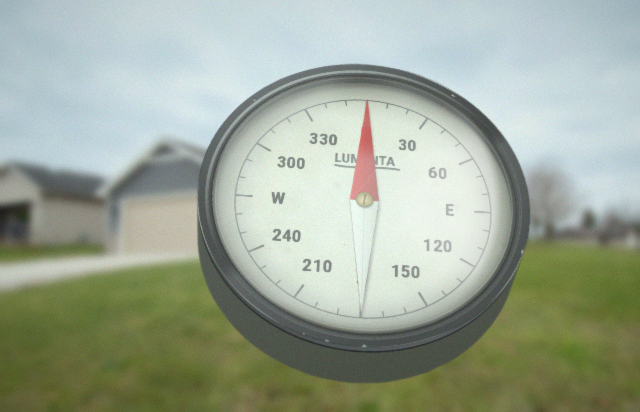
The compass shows 0 °
